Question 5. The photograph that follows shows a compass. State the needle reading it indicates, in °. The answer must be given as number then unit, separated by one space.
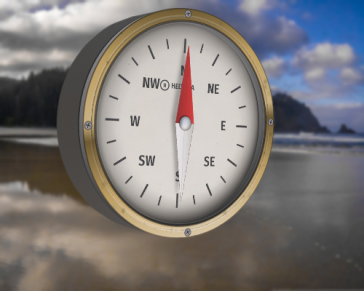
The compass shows 0 °
